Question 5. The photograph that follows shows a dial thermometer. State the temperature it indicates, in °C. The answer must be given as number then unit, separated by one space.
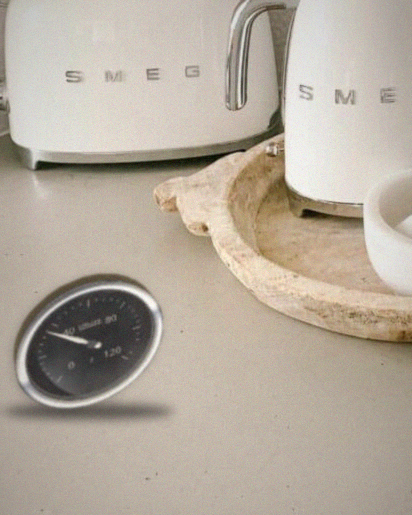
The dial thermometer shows 36 °C
